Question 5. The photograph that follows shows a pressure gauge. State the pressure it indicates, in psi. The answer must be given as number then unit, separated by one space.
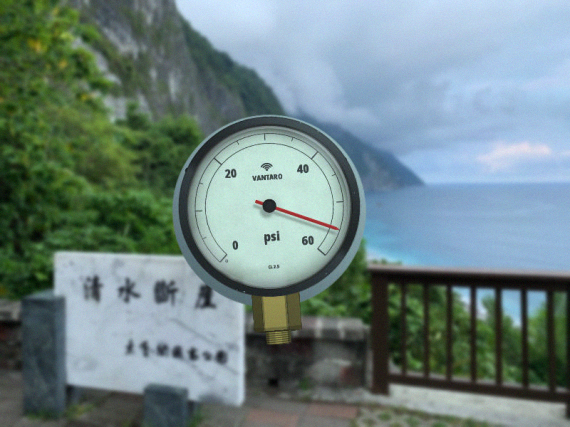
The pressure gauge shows 55 psi
